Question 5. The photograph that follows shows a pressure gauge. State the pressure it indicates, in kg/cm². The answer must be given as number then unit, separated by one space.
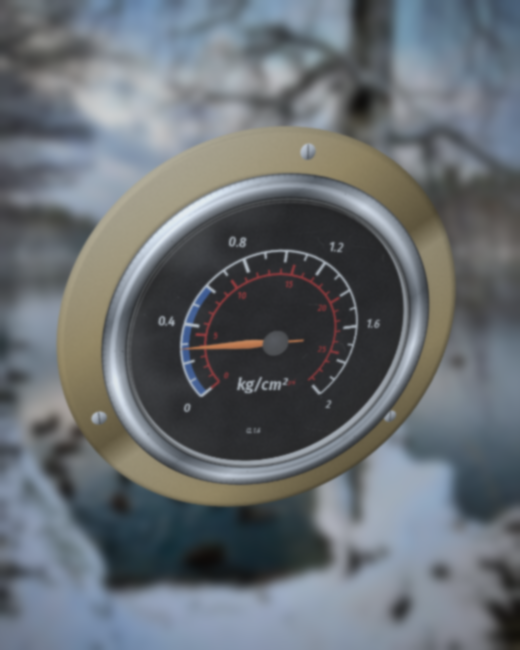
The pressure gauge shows 0.3 kg/cm²
